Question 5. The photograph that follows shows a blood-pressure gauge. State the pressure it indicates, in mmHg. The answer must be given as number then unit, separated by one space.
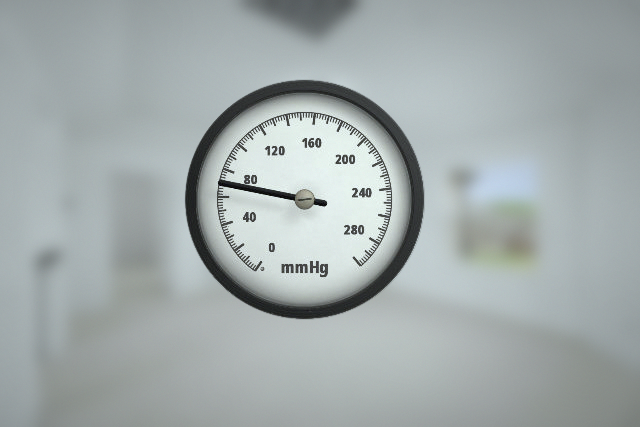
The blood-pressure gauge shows 70 mmHg
